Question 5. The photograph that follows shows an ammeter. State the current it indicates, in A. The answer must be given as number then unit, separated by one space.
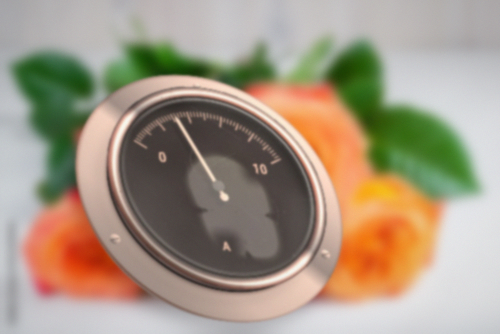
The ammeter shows 3 A
